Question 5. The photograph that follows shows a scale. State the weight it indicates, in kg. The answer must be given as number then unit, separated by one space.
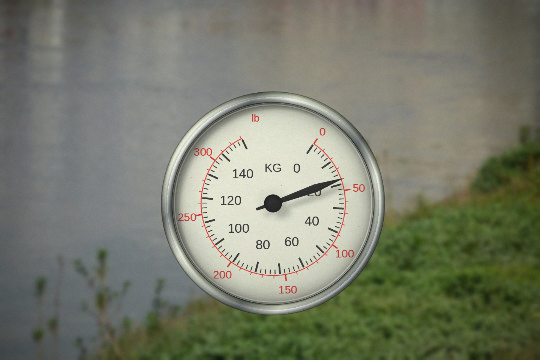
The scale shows 18 kg
